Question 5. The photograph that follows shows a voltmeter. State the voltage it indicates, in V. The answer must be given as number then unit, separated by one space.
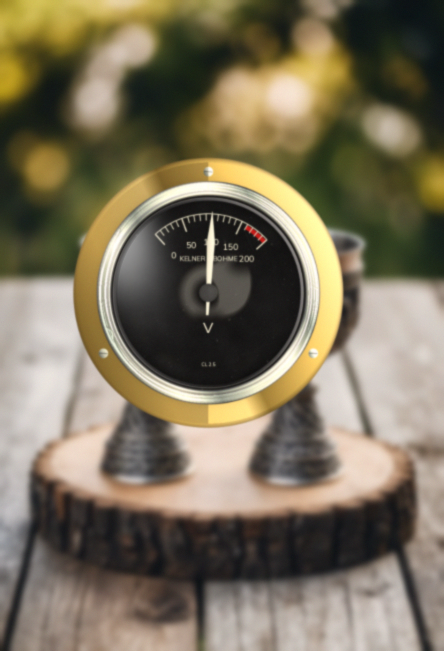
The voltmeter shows 100 V
